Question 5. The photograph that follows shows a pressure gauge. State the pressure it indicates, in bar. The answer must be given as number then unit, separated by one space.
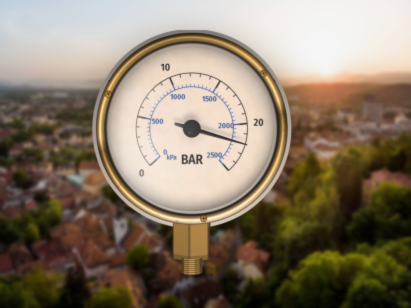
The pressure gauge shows 22 bar
